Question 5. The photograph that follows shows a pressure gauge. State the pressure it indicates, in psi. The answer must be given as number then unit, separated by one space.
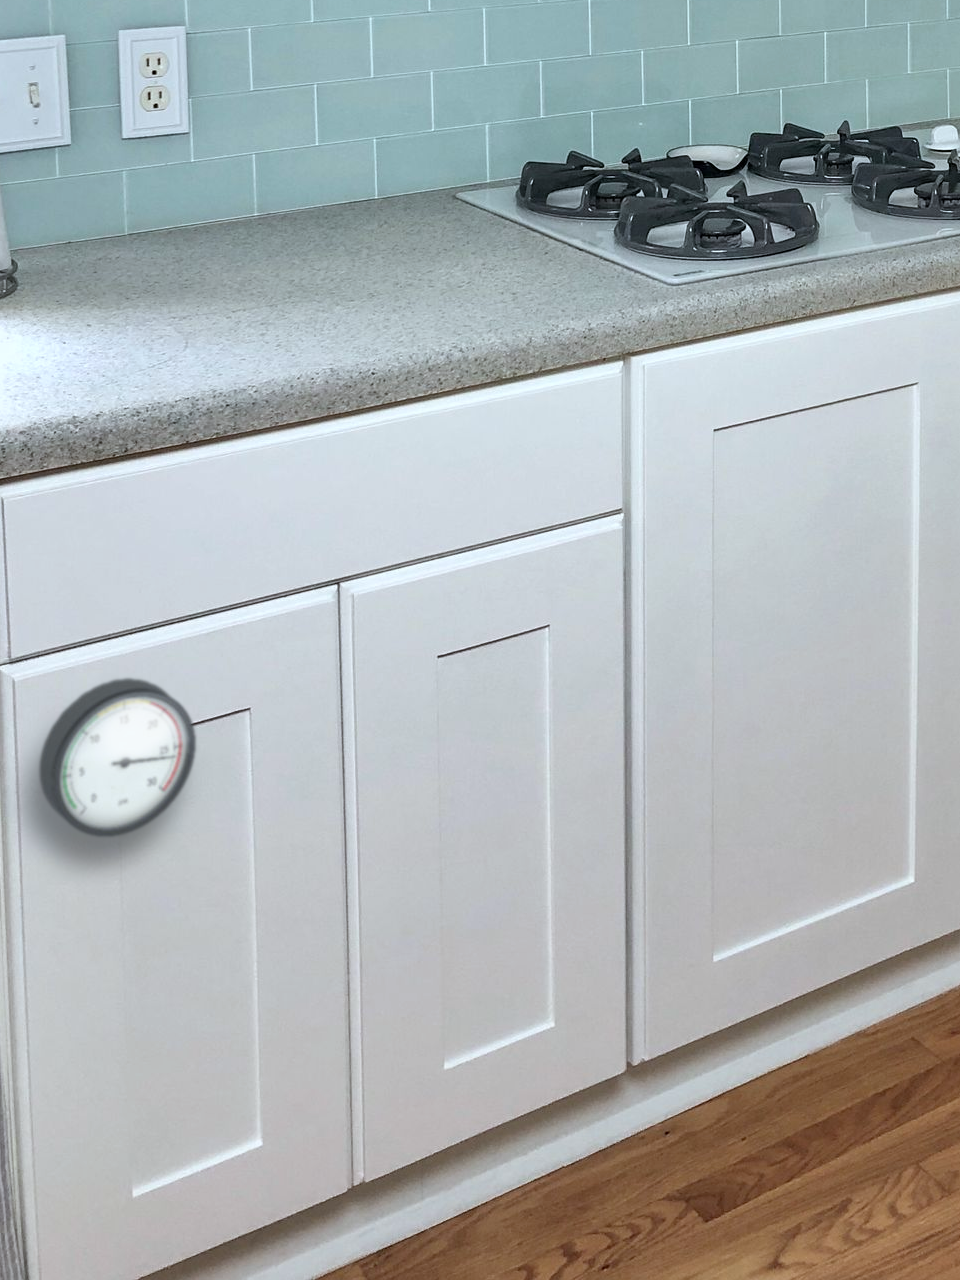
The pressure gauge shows 26 psi
